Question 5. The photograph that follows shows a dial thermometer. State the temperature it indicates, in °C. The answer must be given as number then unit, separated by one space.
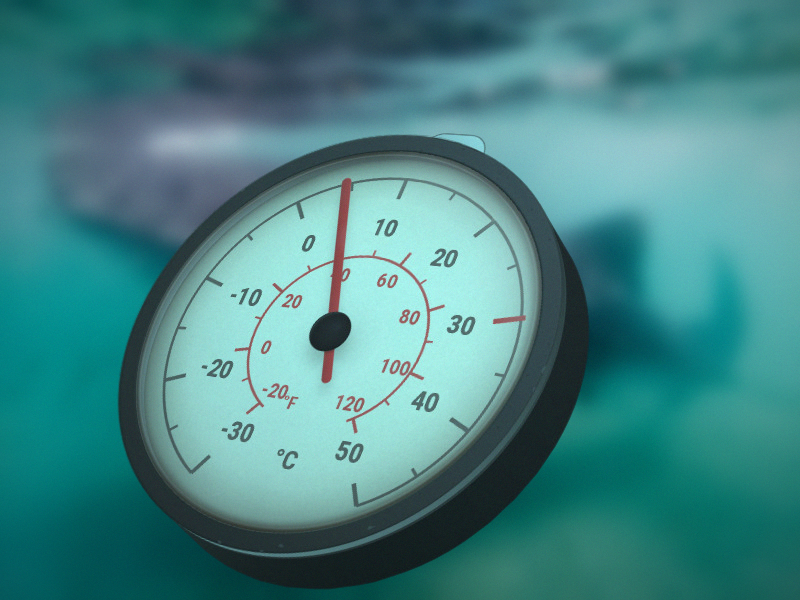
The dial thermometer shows 5 °C
